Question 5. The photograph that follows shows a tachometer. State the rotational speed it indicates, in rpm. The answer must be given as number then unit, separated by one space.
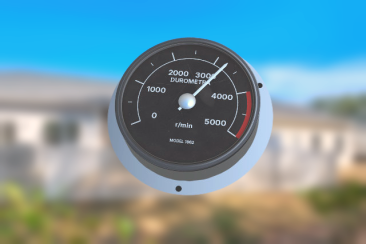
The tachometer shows 3250 rpm
